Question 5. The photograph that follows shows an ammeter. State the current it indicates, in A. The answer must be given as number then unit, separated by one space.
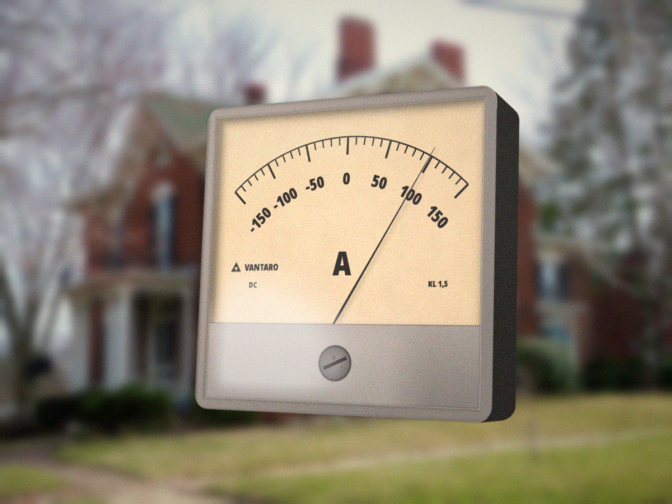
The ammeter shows 100 A
